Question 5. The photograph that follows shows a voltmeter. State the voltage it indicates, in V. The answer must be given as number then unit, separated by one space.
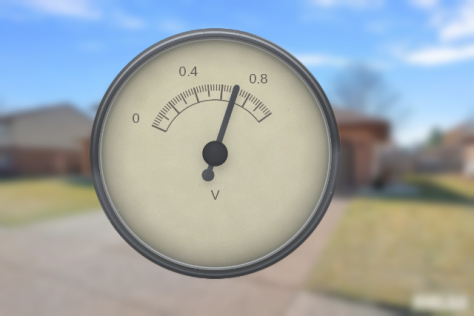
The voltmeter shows 0.7 V
